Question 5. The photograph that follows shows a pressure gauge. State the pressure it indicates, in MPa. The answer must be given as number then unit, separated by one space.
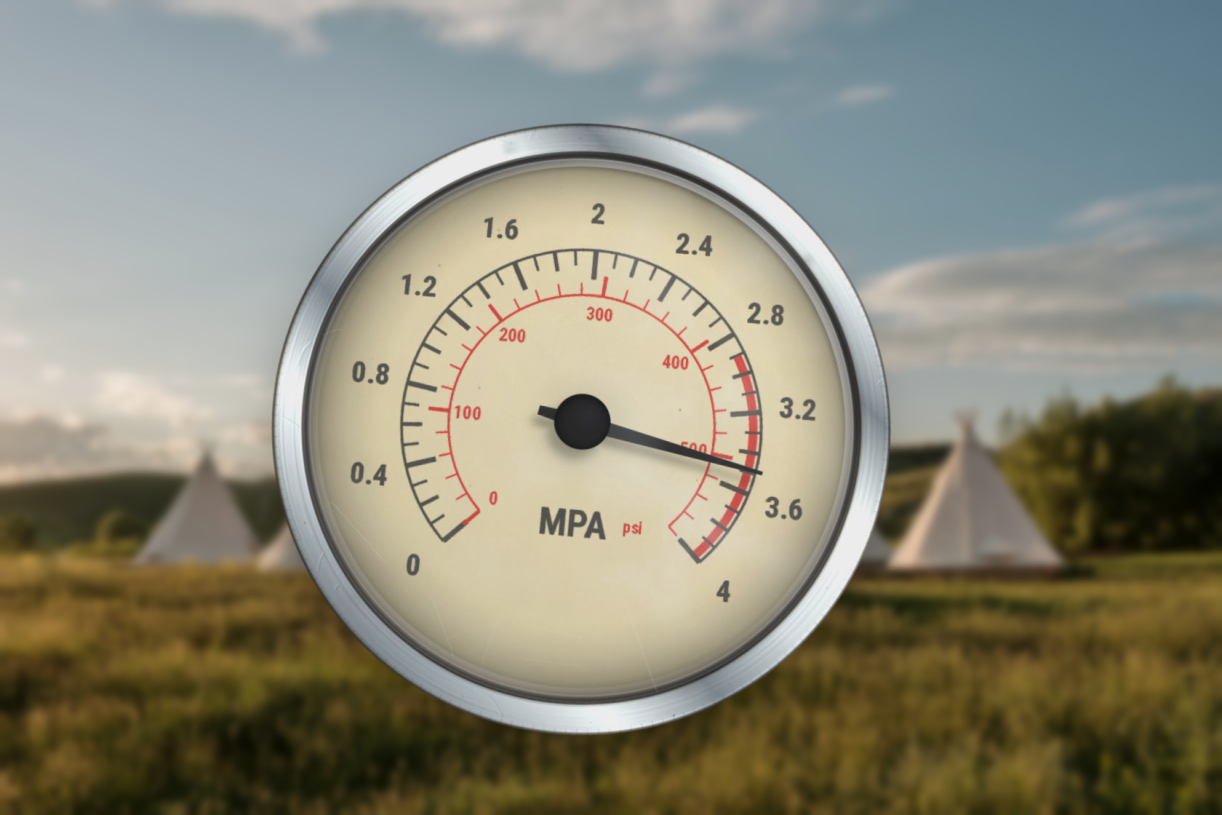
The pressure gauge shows 3.5 MPa
